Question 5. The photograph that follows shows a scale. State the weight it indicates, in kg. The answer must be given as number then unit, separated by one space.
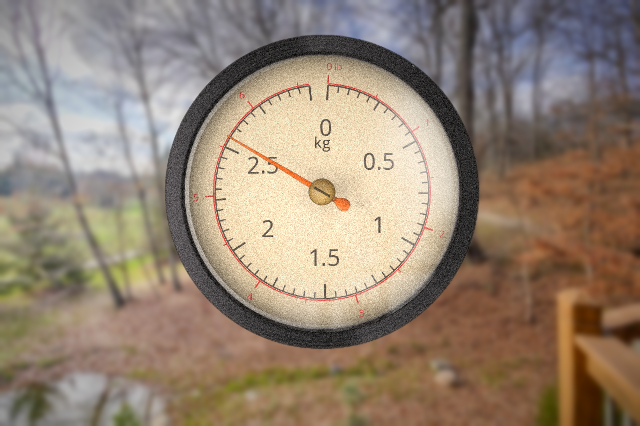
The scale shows 2.55 kg
